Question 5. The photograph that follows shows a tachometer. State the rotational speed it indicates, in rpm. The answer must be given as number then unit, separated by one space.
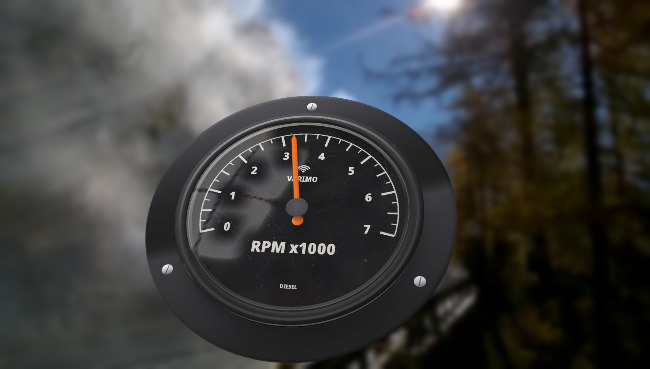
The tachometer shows 3250 rpm
